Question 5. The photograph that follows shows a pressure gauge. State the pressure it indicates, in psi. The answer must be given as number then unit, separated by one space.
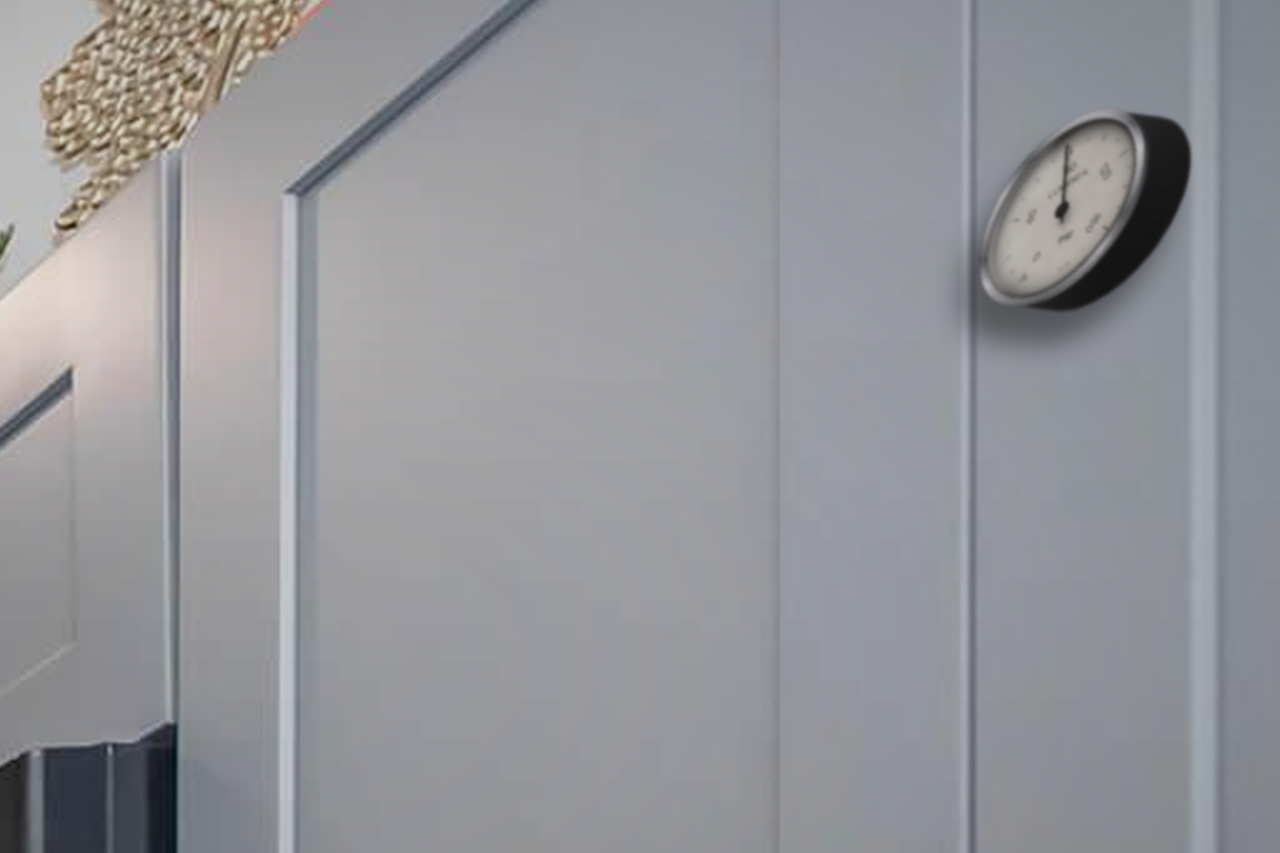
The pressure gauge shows 80 psi
